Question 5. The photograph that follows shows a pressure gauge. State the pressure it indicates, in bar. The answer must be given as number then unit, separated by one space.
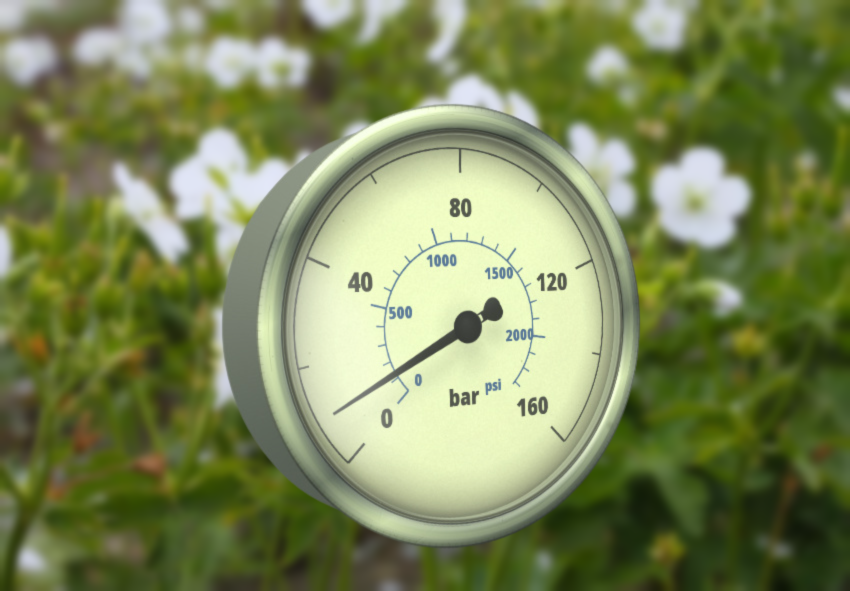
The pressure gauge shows 10 bar
